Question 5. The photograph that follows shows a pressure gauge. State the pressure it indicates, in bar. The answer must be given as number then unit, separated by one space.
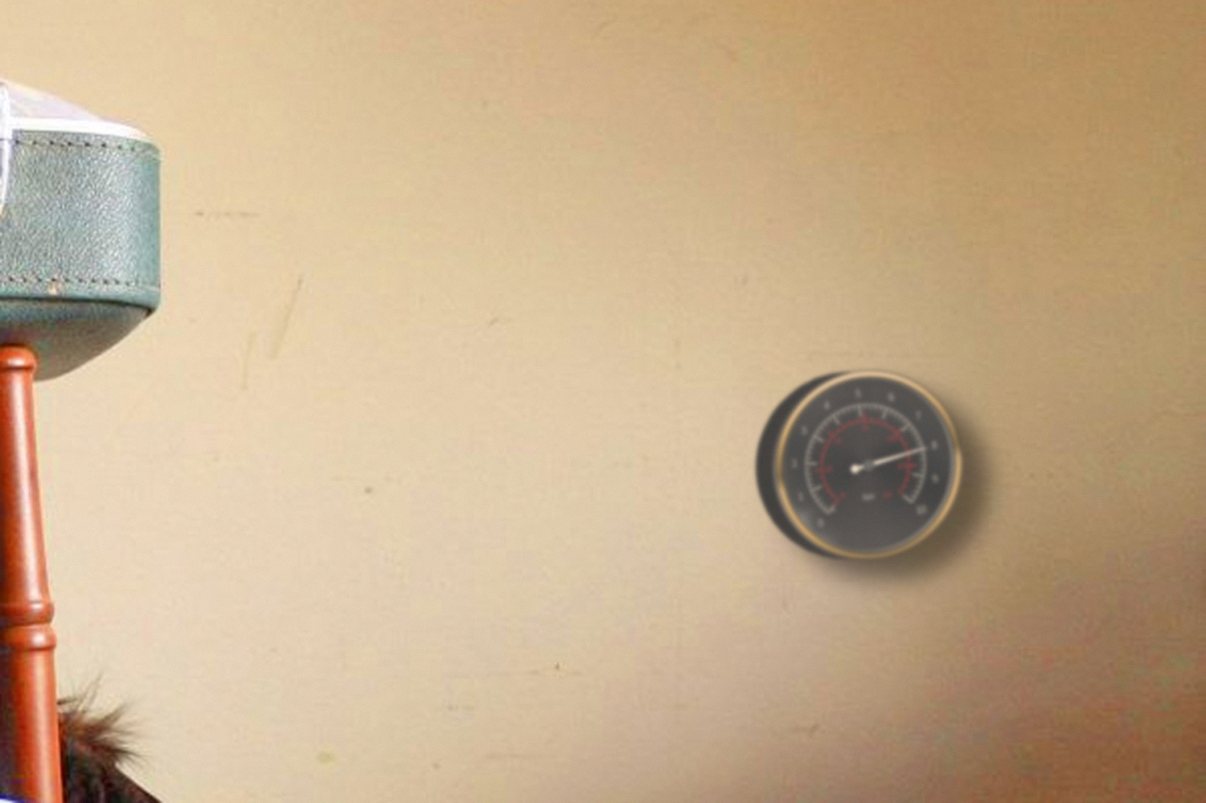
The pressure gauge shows 8 bar
